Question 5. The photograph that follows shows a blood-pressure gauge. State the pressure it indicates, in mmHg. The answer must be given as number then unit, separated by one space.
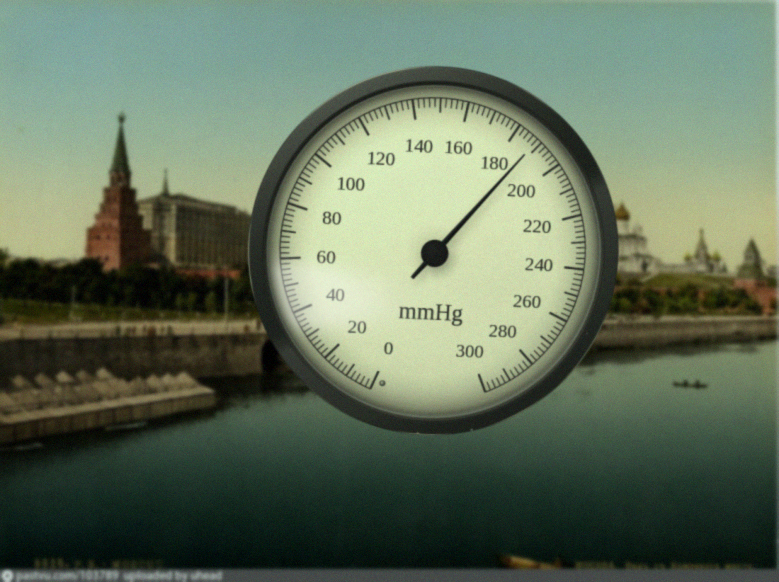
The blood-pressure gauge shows 188 mmHg
